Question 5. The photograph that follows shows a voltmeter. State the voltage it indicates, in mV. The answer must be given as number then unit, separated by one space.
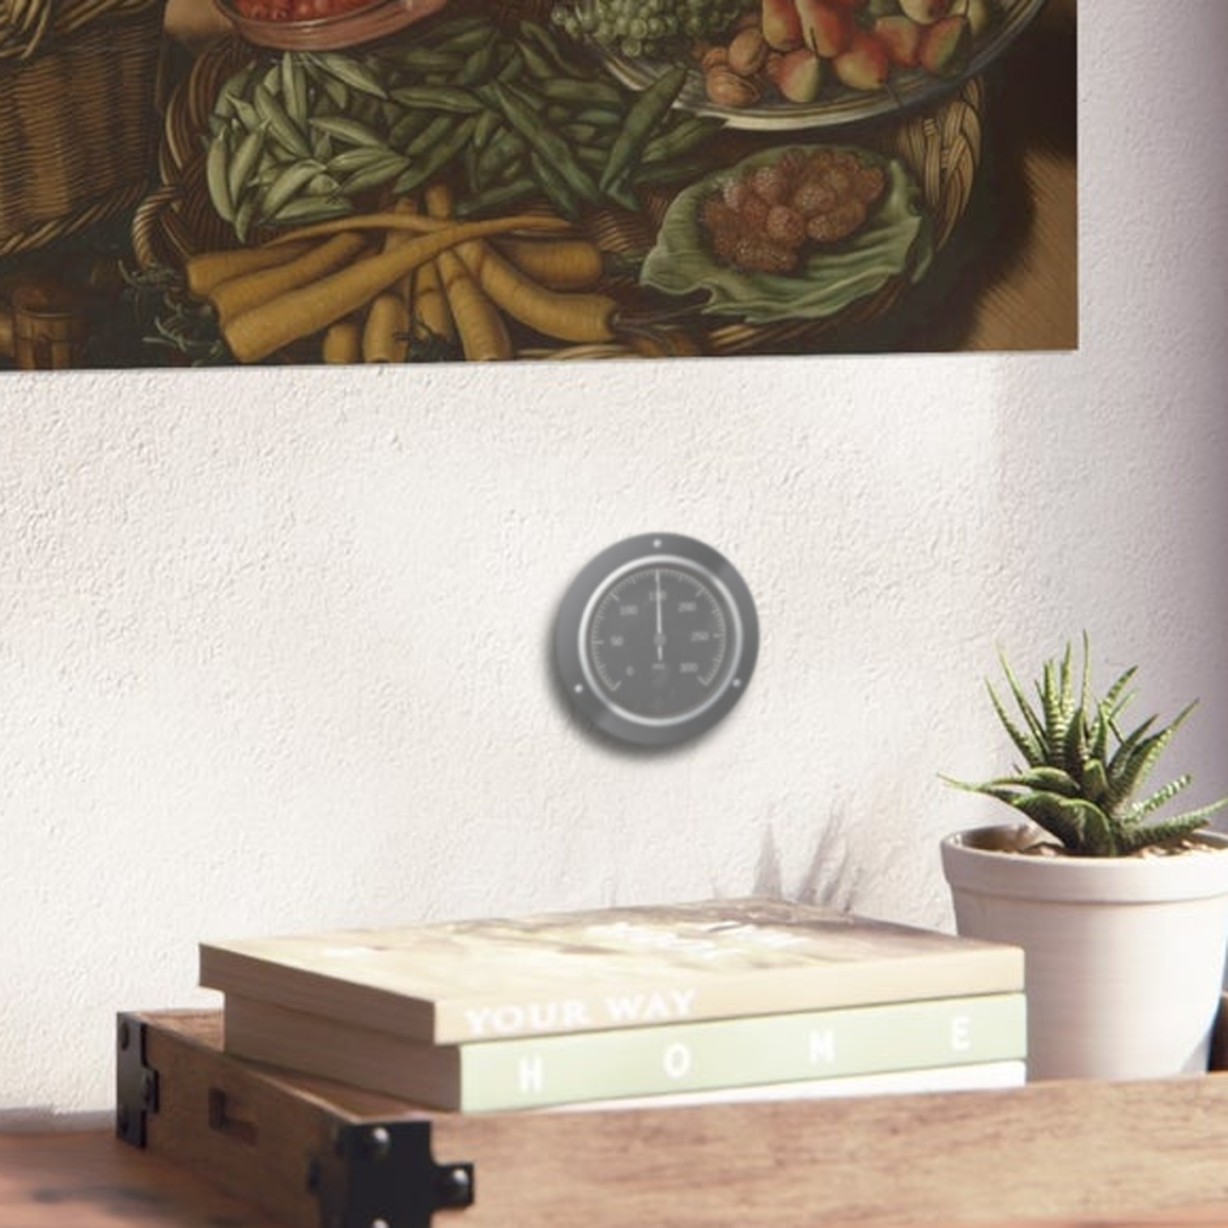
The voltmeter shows 150 mV
